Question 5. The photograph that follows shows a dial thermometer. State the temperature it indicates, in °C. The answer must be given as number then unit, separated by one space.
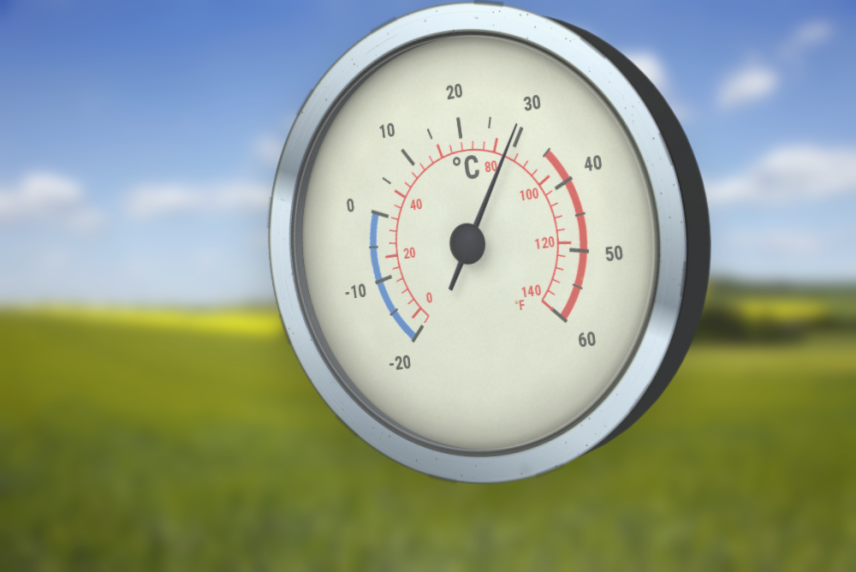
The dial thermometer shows 30 °C
